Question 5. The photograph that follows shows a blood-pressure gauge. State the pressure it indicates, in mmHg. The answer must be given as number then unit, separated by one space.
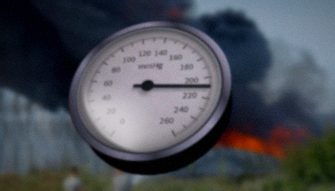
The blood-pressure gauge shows 210 mmHg
